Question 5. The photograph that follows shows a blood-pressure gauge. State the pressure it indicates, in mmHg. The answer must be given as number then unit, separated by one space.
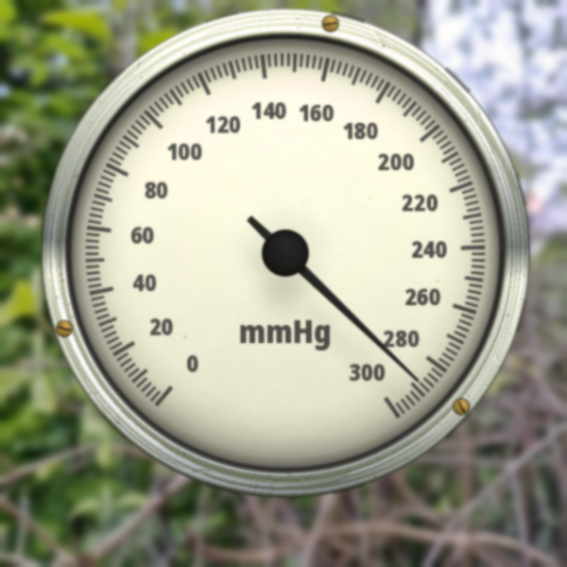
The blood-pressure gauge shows 288 mmHg
